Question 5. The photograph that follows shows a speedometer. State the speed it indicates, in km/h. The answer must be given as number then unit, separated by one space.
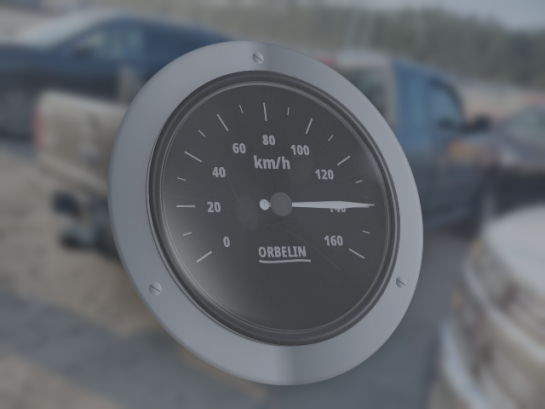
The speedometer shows 140 km/h
